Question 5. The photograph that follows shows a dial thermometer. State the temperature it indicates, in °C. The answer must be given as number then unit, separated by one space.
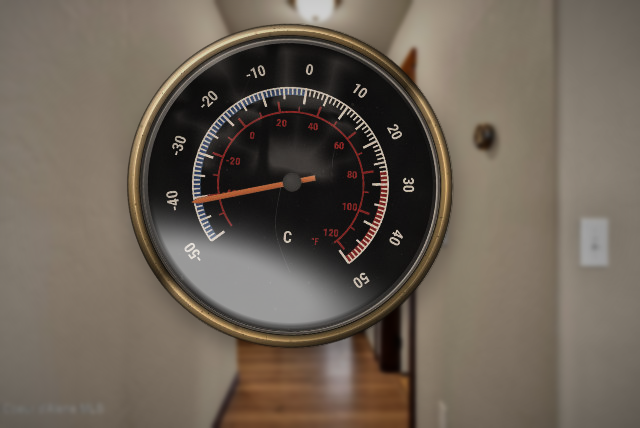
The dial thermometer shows -41 °C
